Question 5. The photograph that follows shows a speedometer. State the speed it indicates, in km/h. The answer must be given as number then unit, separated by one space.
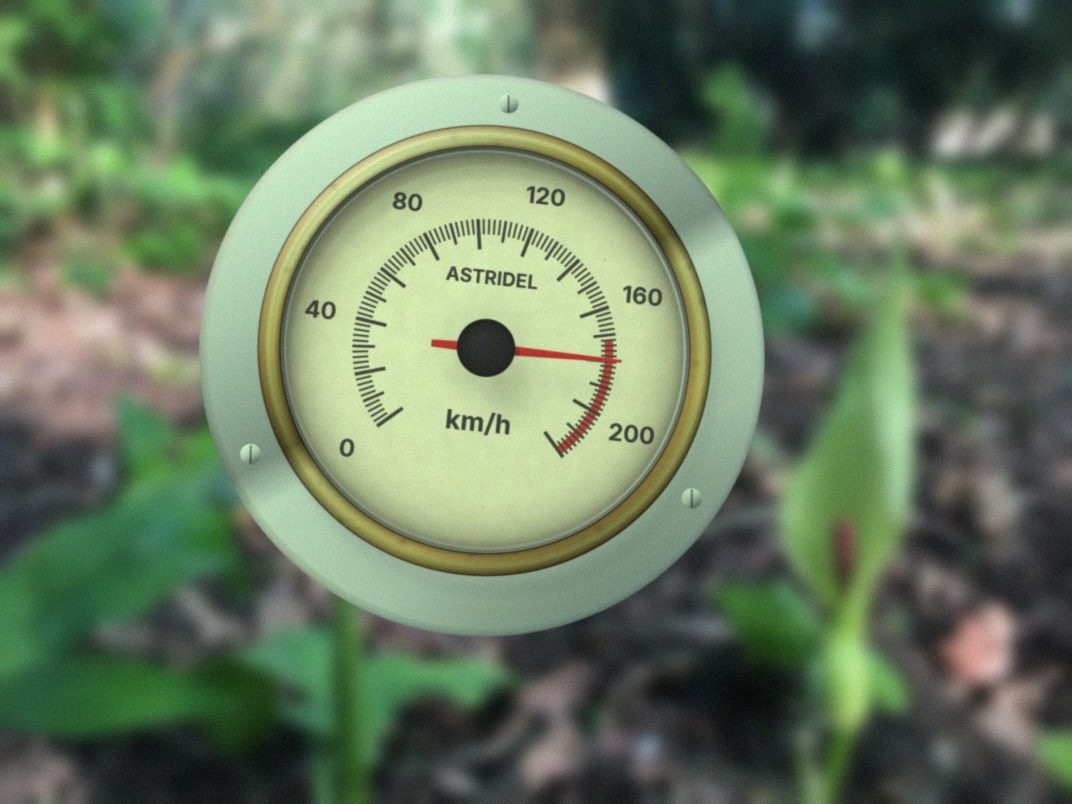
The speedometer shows 180 km/h
